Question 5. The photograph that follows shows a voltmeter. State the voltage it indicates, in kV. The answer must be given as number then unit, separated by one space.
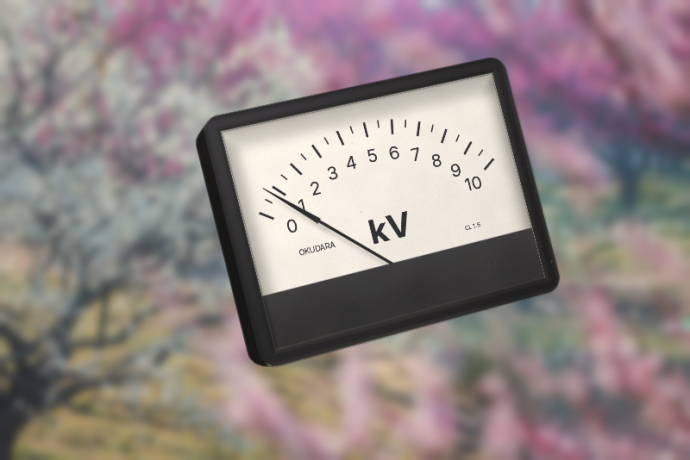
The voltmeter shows 0.75 kV
